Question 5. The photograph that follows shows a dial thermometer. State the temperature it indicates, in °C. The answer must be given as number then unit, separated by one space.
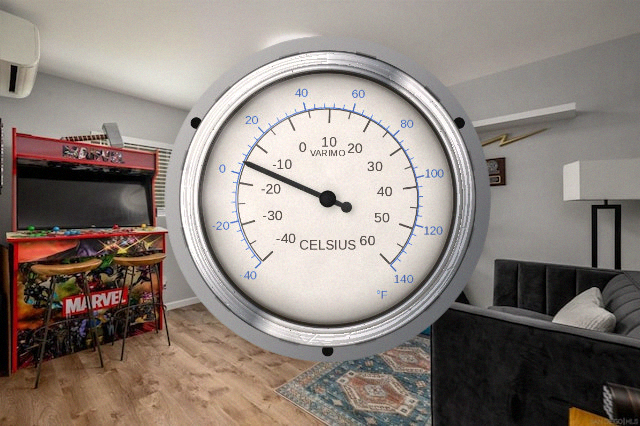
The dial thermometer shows -15 °C
